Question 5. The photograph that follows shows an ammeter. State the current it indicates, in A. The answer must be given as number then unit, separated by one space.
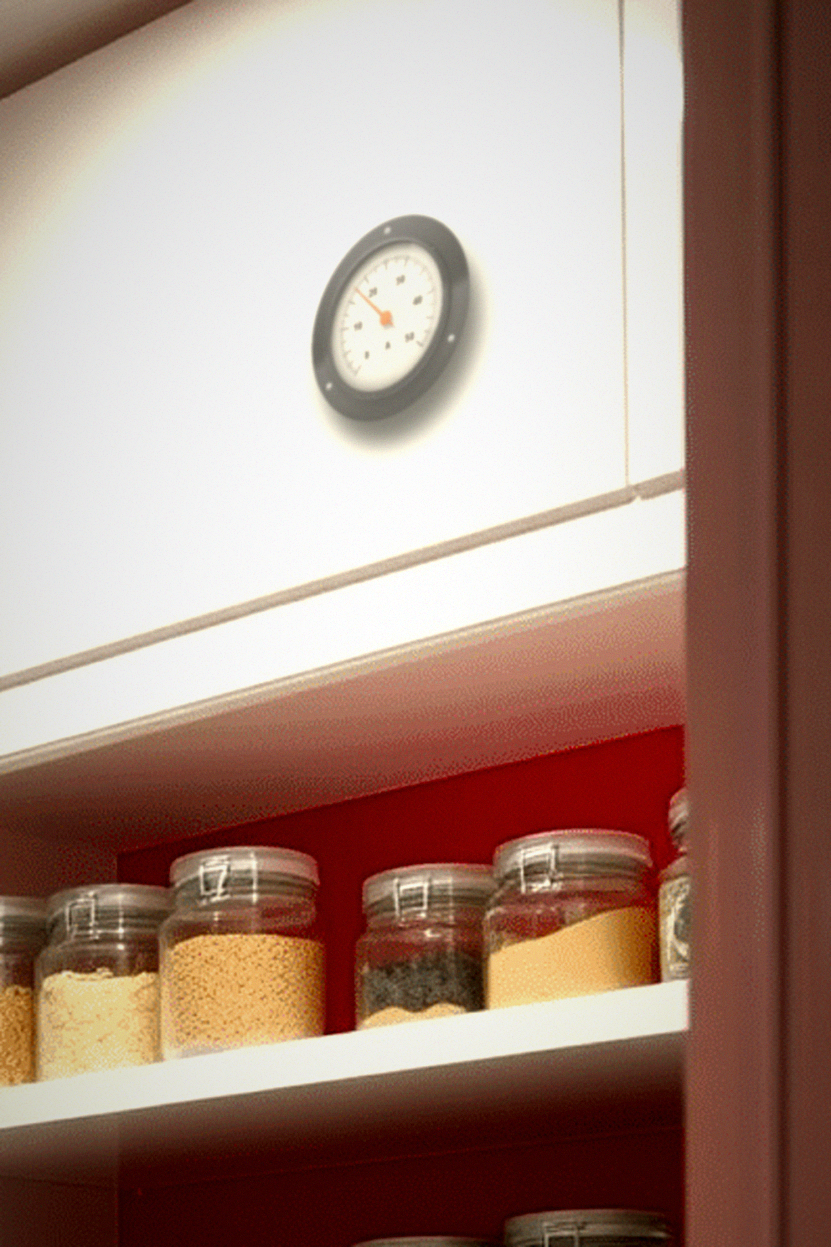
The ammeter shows 17.5 A
